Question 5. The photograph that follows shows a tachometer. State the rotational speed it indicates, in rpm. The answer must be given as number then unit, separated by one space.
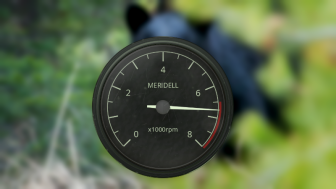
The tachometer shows 6750 rpm
